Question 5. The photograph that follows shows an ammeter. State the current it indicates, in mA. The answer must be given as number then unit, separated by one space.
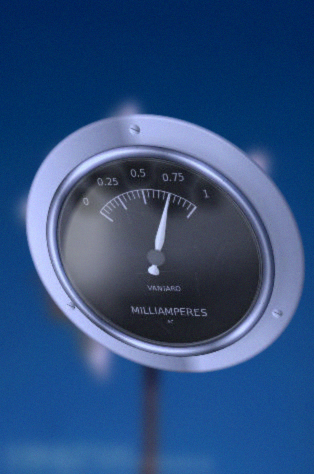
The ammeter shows 0.75 mA
